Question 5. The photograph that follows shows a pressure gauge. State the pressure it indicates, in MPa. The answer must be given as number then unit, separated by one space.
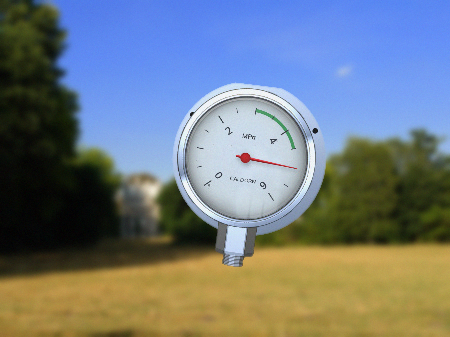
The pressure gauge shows 5 MPa
